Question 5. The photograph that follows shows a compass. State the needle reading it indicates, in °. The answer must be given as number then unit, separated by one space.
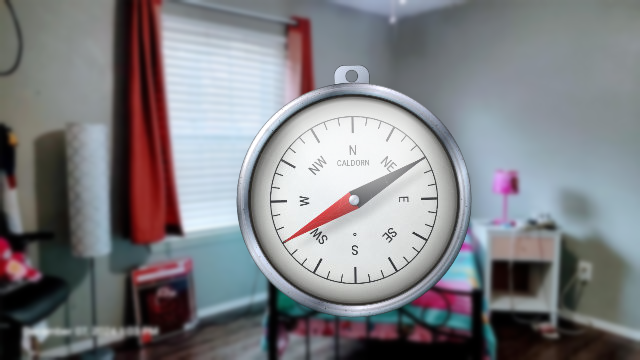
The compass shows 240 °
